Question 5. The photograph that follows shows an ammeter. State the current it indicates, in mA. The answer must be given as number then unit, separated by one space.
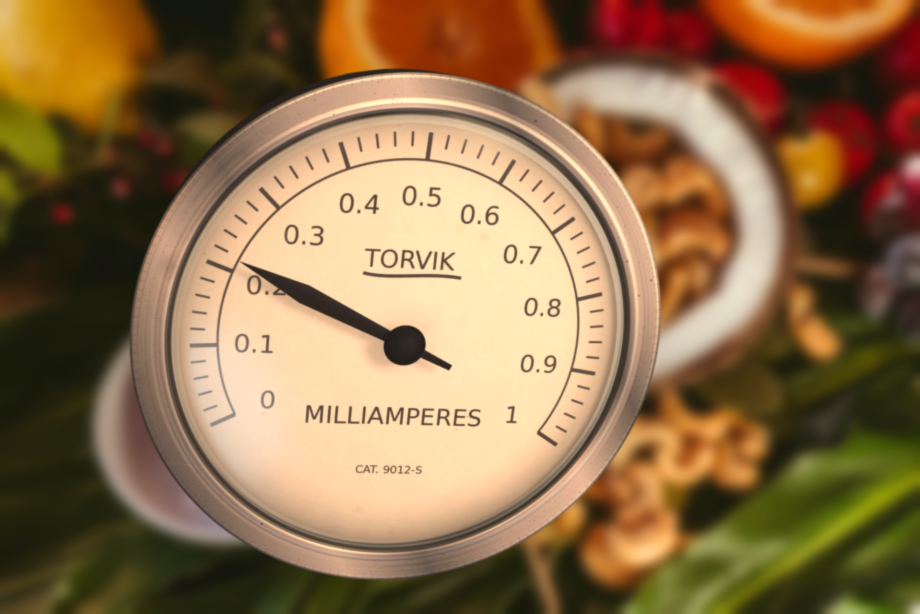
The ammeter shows 0.22 mA
